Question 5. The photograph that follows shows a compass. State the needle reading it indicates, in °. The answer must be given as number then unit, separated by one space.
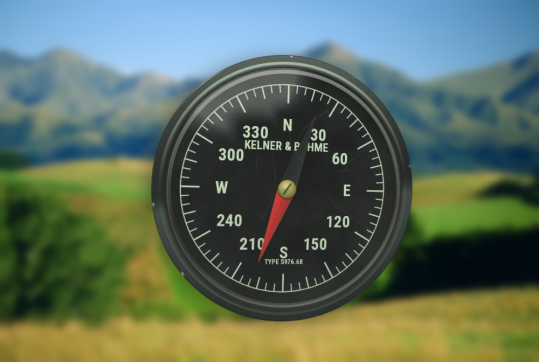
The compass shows 200 °
